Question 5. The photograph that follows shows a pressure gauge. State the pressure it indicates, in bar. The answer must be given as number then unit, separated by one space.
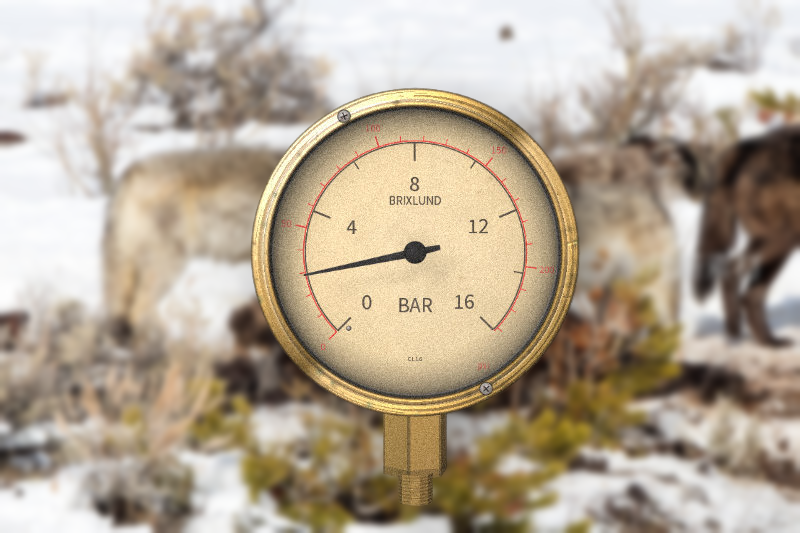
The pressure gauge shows 2 bar
